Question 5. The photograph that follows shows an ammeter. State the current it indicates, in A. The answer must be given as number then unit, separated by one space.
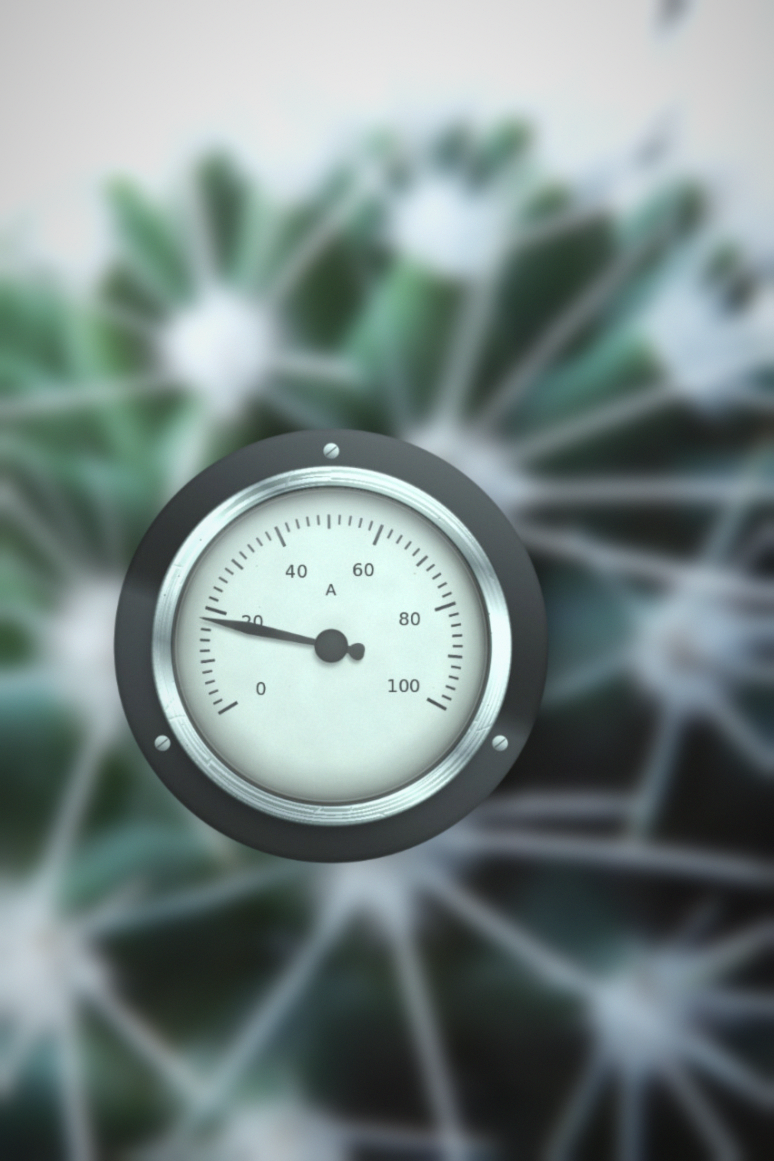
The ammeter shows 18 A
